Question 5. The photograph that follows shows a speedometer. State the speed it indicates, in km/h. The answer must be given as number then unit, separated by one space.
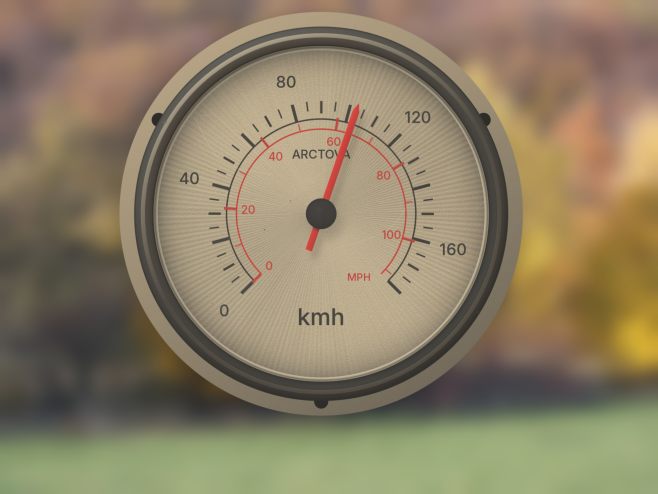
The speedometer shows 102.5 km/h
